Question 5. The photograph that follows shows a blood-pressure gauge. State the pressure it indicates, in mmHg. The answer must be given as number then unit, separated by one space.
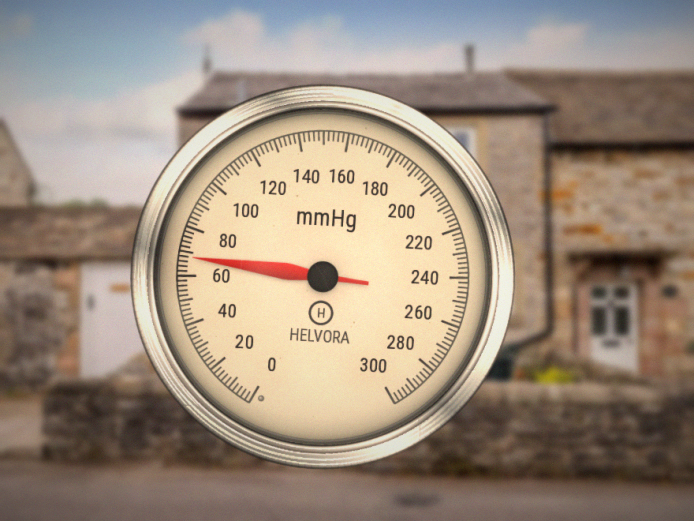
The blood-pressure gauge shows 68 mmHg
